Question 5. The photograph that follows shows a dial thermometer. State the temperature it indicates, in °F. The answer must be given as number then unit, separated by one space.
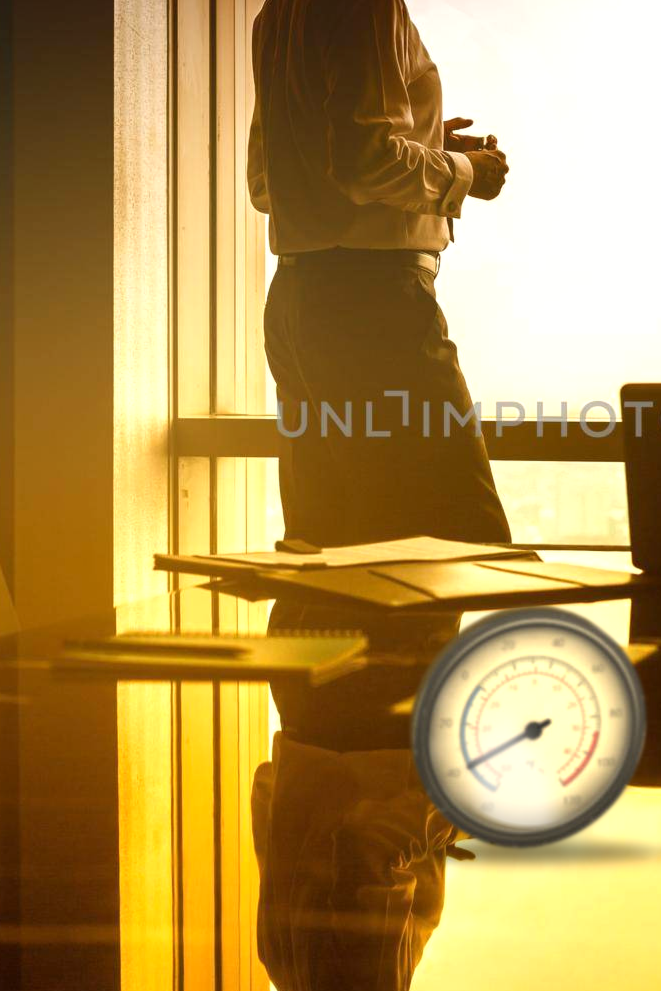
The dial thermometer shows -40 °F
